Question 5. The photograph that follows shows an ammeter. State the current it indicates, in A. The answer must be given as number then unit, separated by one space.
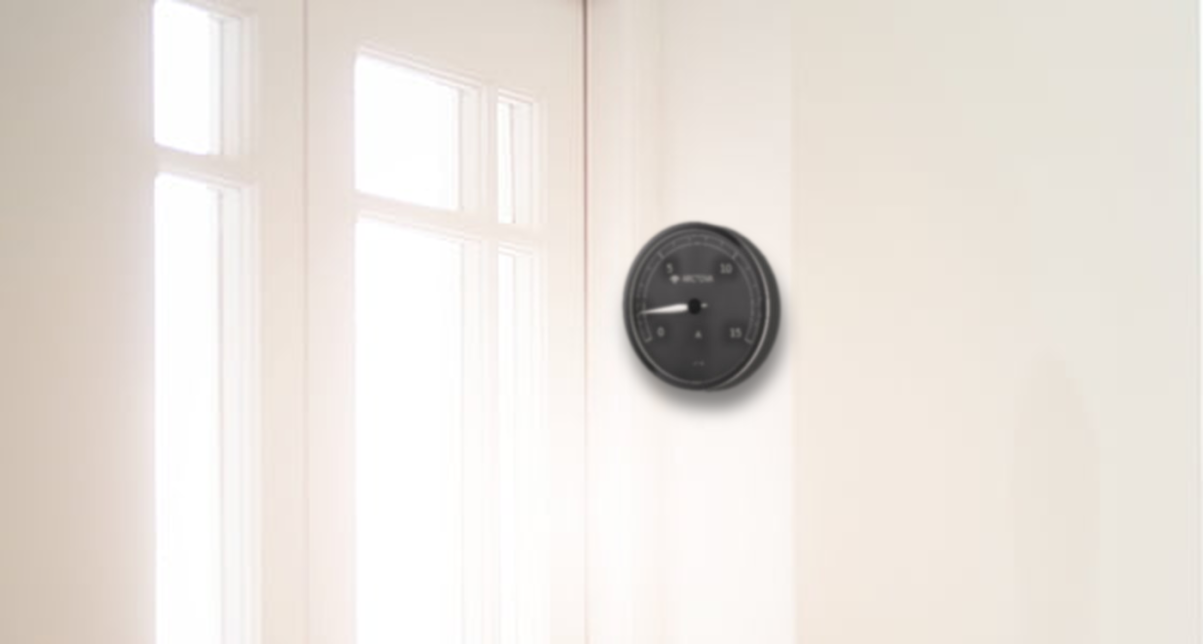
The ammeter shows 1.5 A
